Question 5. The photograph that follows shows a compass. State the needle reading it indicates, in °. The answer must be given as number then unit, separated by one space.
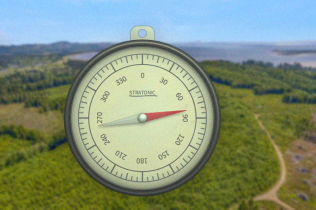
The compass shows 80 °
